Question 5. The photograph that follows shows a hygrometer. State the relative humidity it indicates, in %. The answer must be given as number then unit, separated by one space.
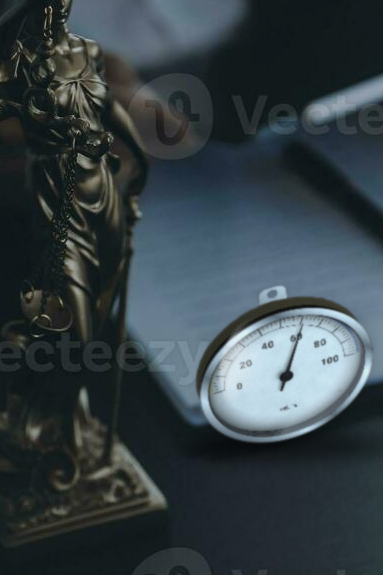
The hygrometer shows 60 %
